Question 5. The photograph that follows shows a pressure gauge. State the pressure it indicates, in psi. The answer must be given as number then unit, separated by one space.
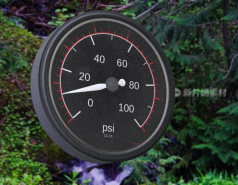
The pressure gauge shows 10 psi
